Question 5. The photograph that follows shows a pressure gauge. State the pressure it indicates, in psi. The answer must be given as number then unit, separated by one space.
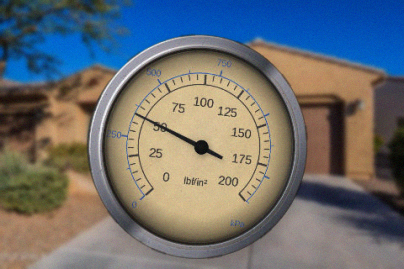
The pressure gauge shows 50 psi
